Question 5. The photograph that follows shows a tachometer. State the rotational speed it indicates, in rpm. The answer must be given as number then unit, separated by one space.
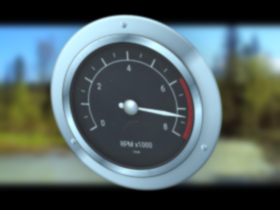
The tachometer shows 7250 rpm
